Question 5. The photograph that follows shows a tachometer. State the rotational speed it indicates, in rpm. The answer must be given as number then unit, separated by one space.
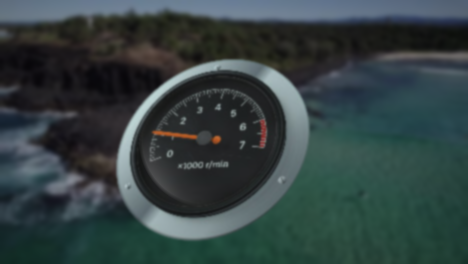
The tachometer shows 1000 rpm
